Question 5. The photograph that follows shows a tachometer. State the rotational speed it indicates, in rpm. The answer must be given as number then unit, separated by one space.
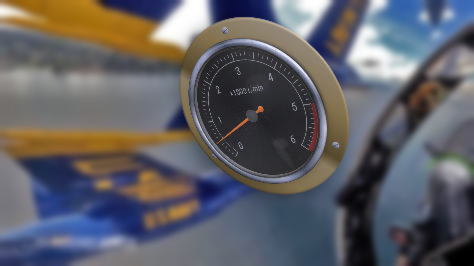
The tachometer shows 500 rpm
